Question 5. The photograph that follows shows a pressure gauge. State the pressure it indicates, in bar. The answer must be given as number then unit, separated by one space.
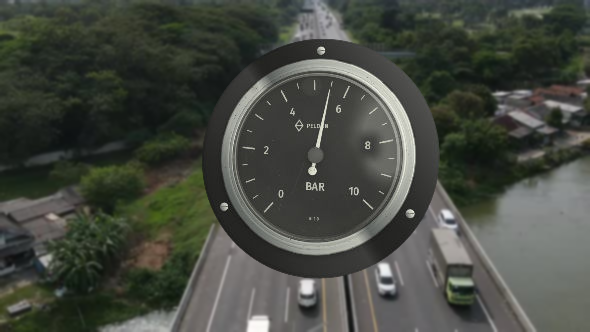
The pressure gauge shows 5.5 bar
